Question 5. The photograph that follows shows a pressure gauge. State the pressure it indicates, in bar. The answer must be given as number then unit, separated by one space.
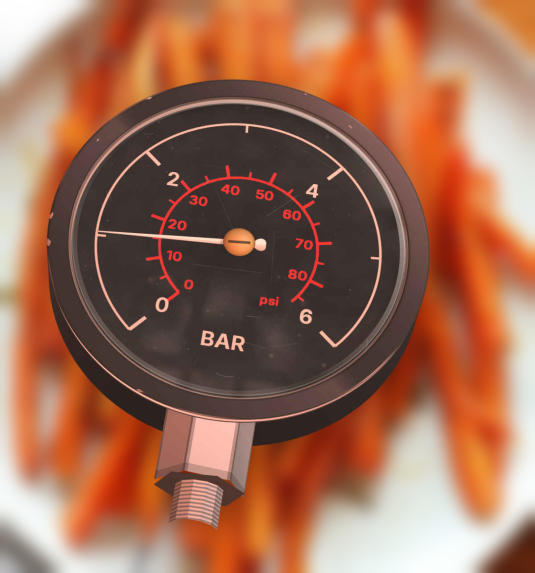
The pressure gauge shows 1 bar
